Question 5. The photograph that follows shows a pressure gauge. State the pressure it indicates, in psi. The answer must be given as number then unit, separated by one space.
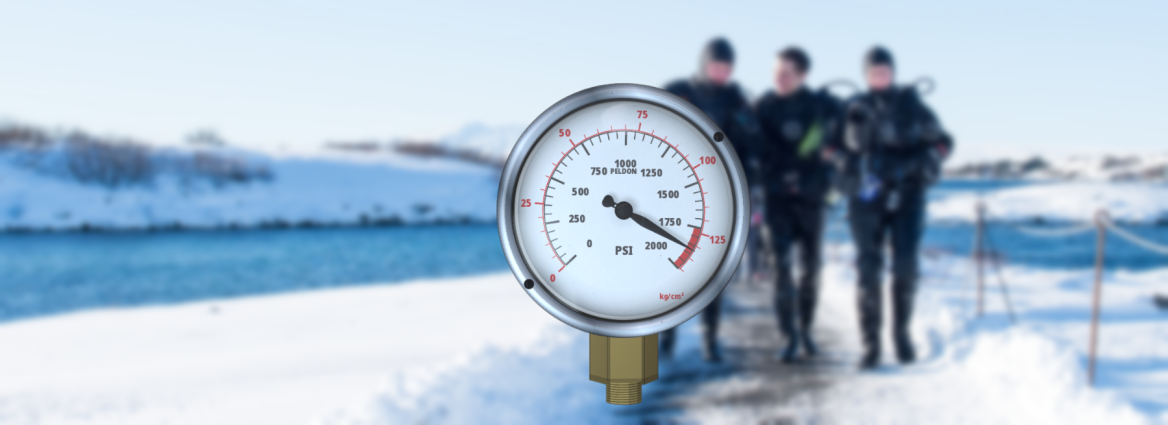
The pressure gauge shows 1875 psi
